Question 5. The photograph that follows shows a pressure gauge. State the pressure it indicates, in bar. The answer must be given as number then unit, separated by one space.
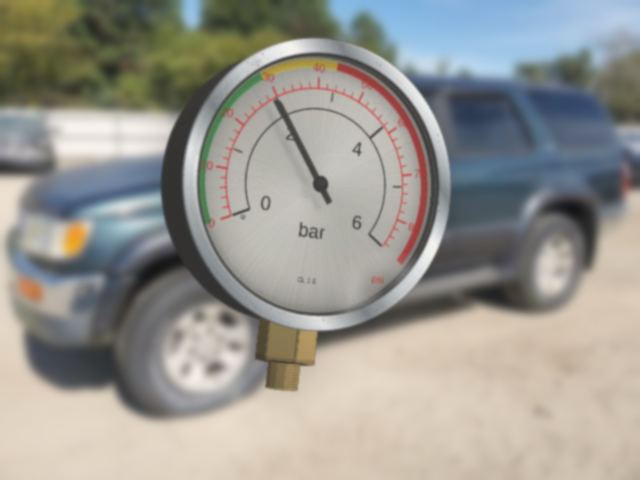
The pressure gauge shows 2 bar
